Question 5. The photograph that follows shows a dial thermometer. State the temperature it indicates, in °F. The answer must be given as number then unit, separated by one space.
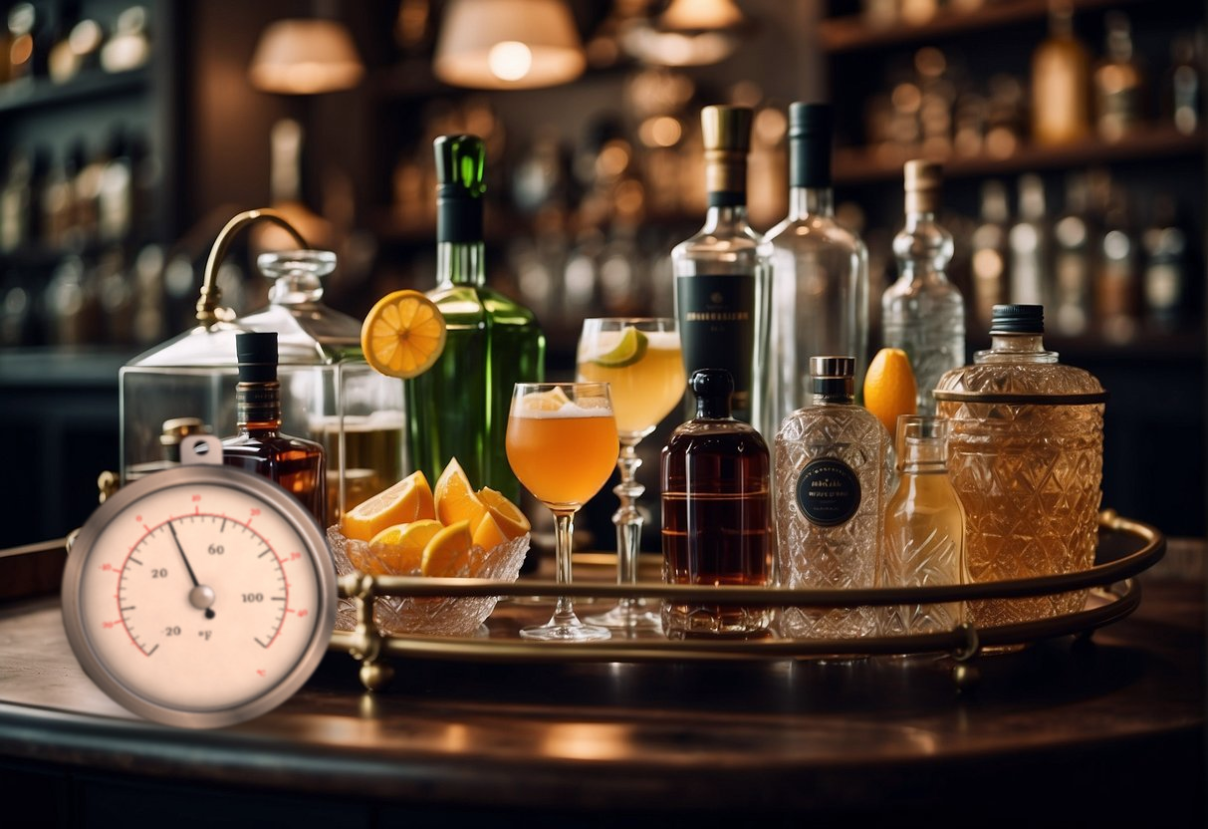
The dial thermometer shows 40 °F
